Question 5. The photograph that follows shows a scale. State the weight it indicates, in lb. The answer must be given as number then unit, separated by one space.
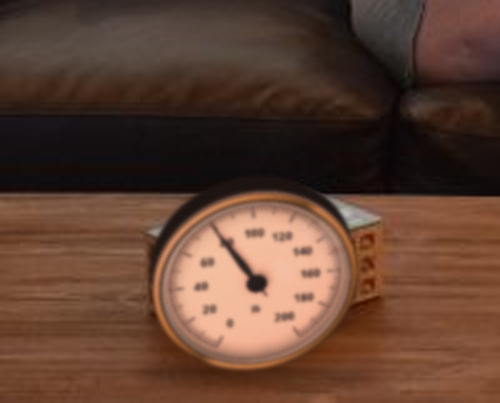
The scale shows 80 lb
